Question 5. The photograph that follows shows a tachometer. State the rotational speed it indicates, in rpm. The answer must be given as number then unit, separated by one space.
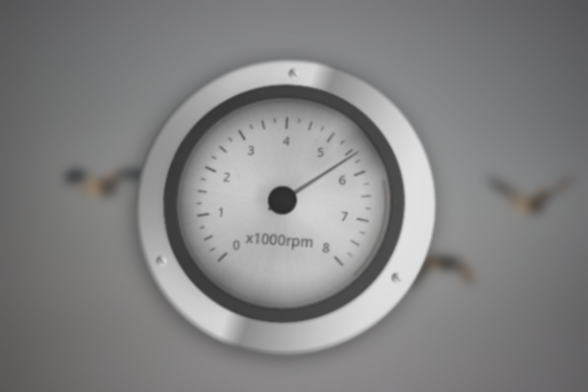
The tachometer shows 5625 rpm
